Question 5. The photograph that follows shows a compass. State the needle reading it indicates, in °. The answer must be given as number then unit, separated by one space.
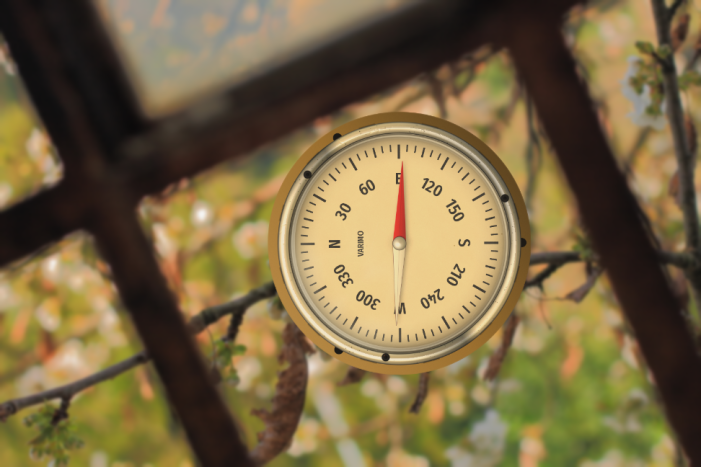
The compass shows 92.5 °
